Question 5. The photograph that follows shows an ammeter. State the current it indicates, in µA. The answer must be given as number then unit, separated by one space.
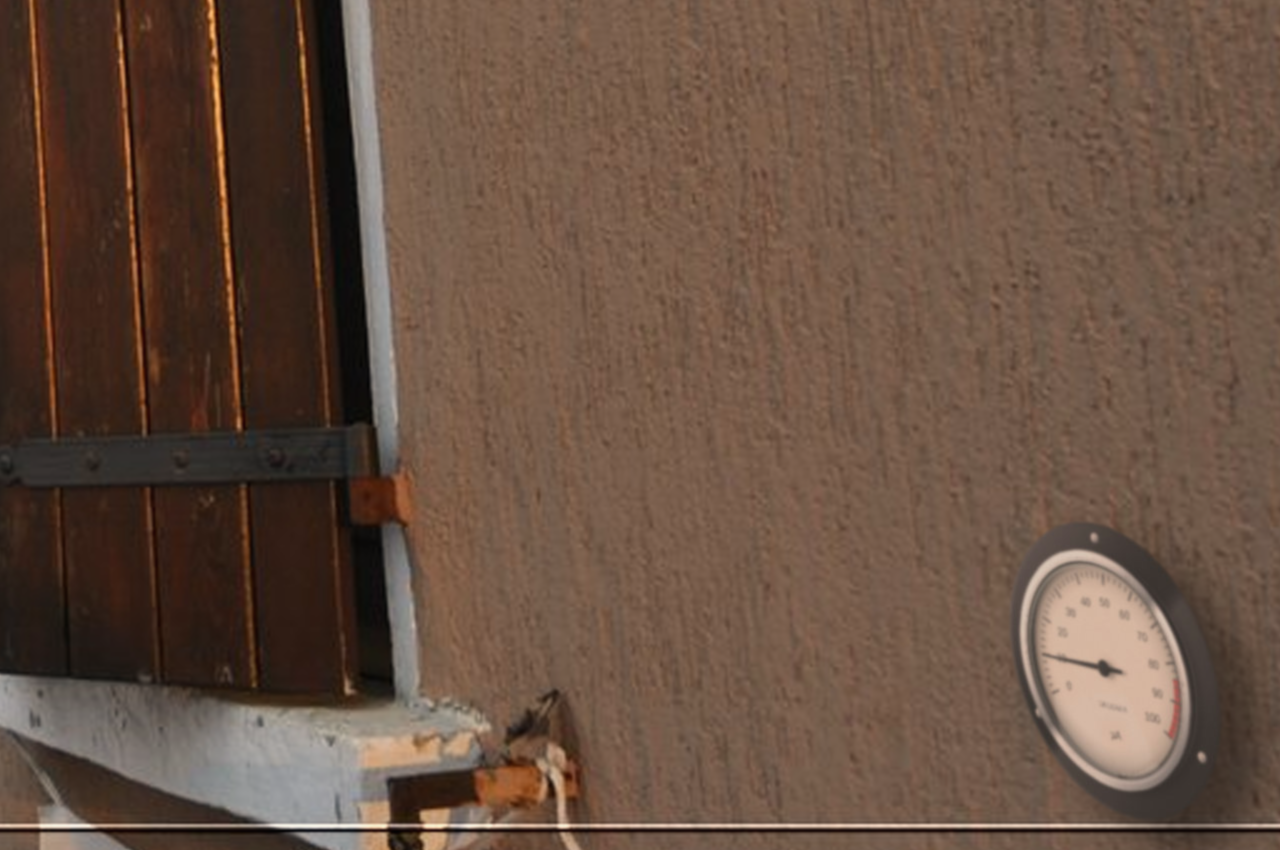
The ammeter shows 10 µA
